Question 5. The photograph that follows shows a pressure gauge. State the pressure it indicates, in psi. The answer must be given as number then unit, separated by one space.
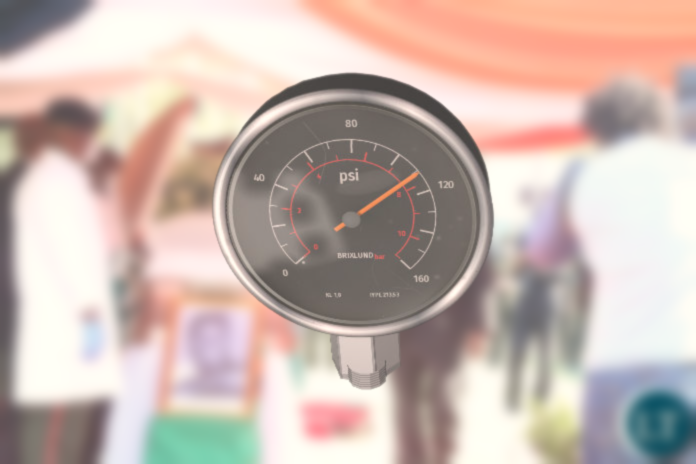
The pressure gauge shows 110 psi
